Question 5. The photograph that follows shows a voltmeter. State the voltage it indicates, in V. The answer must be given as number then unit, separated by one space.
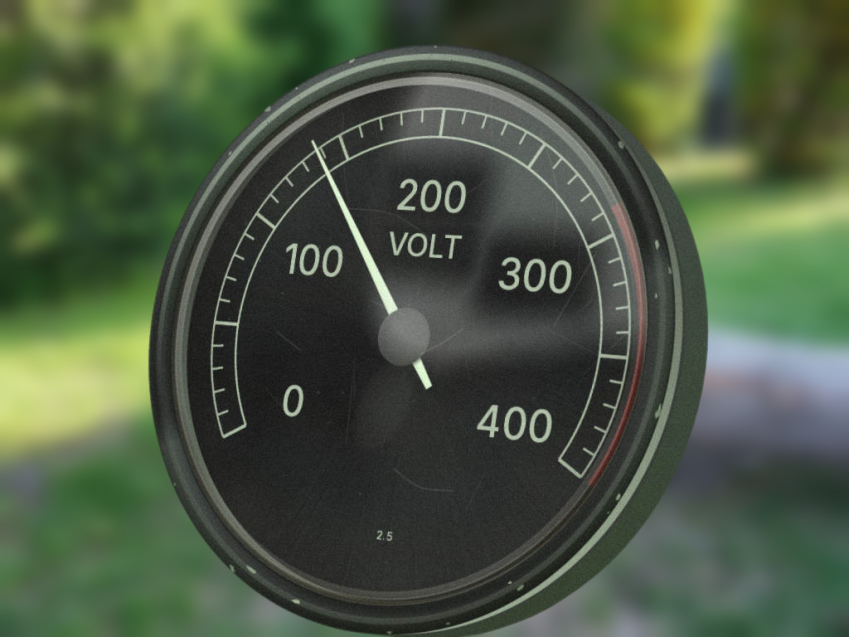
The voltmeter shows 140 V
